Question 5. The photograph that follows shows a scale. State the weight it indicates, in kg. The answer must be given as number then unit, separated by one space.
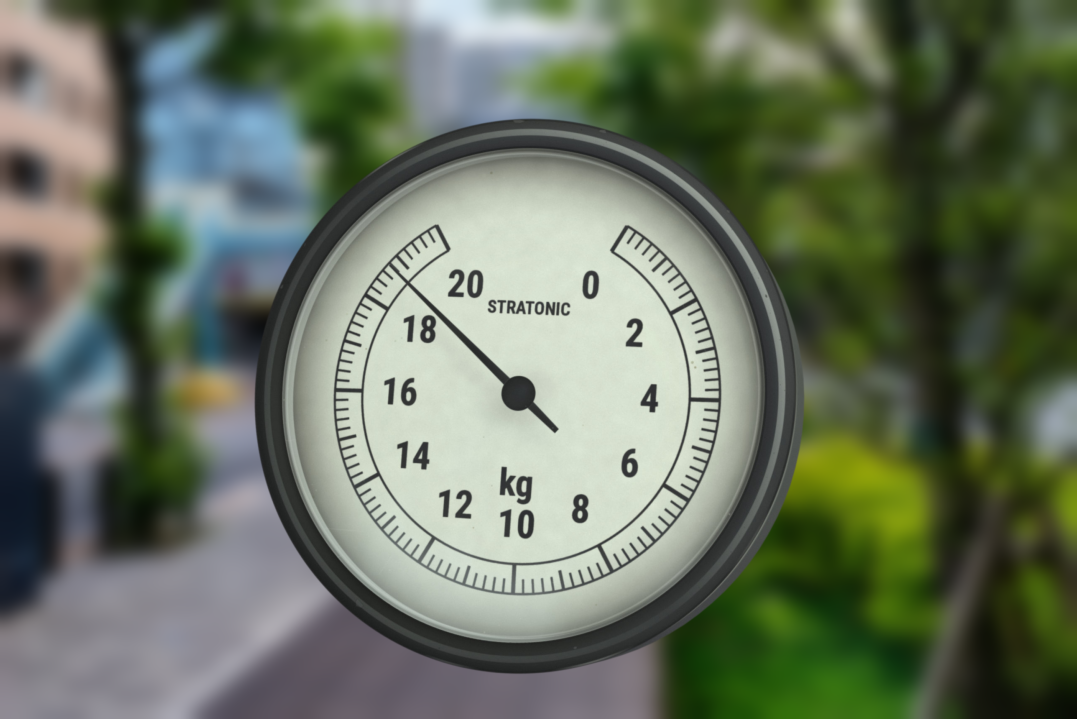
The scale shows 18.8 kg
